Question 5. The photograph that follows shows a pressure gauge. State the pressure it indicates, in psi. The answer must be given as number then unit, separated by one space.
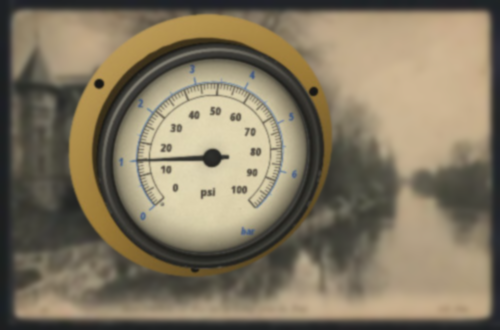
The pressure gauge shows 15 psi
